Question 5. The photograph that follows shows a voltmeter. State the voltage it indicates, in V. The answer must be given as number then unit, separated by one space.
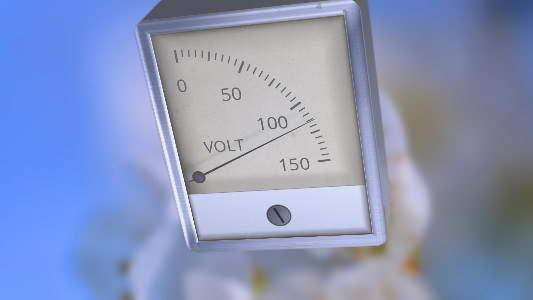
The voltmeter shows 115 V
